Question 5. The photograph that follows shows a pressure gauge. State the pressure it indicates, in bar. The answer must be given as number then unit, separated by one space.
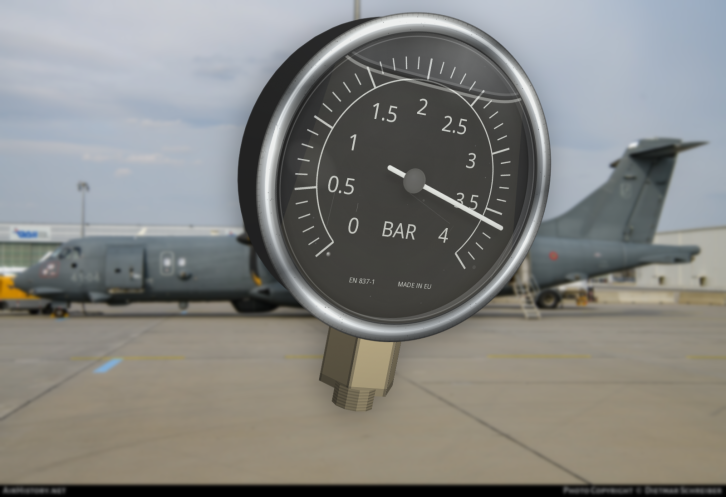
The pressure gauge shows 3.6 bar
